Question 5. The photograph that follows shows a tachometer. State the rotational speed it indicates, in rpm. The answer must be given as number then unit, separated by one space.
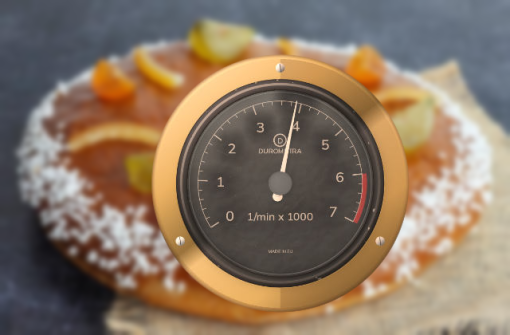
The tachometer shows 3900 rpm
